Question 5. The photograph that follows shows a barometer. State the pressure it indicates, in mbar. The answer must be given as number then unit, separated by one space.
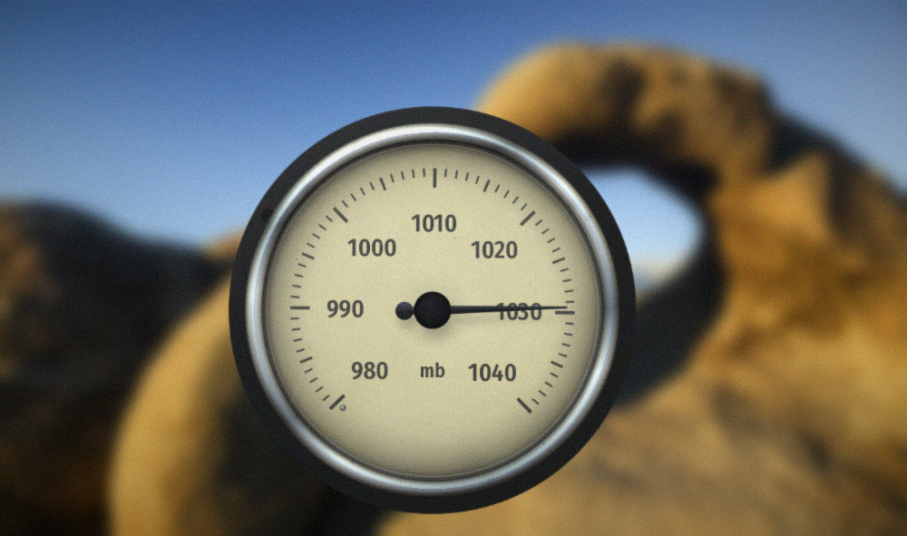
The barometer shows 1029.5 mbar
